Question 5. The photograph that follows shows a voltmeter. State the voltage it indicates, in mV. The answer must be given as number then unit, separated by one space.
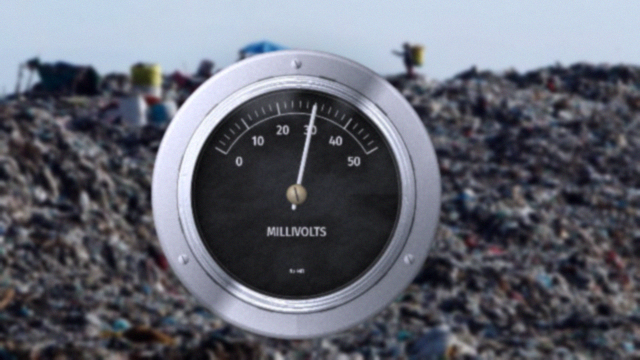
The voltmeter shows 30 mV
